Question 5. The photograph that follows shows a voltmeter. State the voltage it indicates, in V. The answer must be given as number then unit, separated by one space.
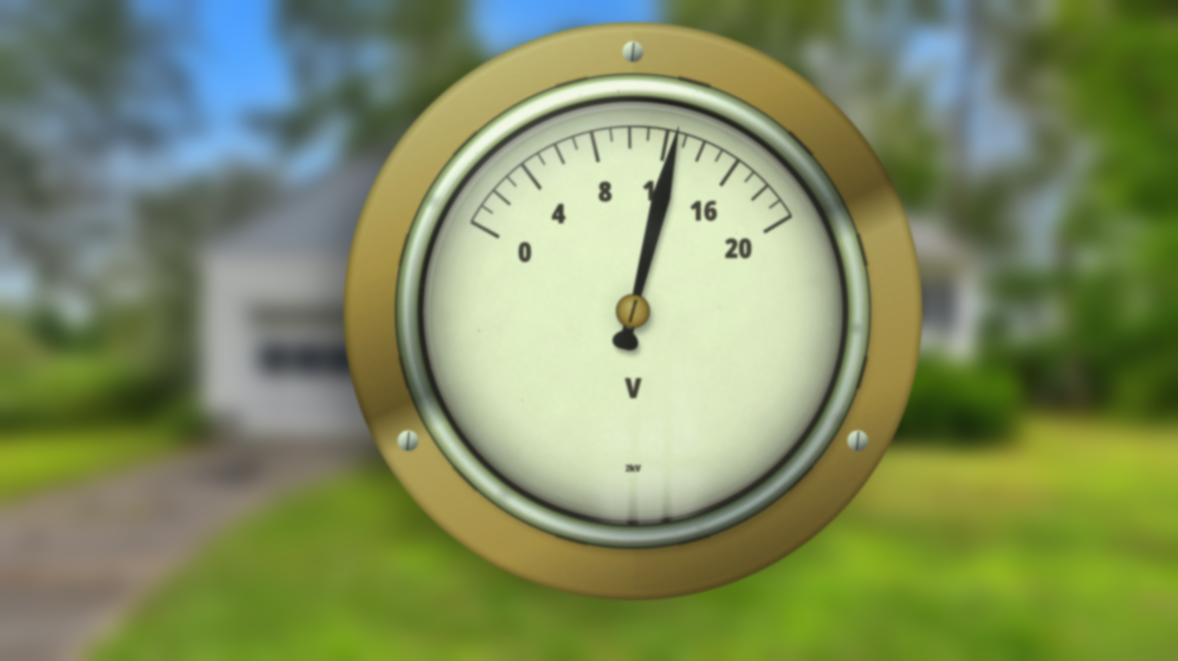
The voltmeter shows 12.5 V
